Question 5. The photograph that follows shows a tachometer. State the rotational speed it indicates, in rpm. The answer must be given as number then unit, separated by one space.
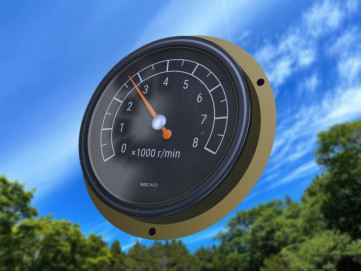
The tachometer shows 2750 rpm
